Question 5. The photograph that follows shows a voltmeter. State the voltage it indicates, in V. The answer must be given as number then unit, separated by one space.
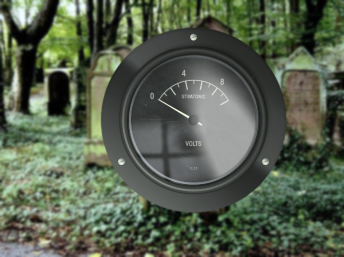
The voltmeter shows 0 V
